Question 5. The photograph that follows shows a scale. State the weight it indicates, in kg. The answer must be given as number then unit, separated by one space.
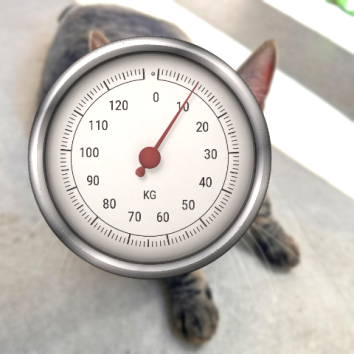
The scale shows 10 kg
